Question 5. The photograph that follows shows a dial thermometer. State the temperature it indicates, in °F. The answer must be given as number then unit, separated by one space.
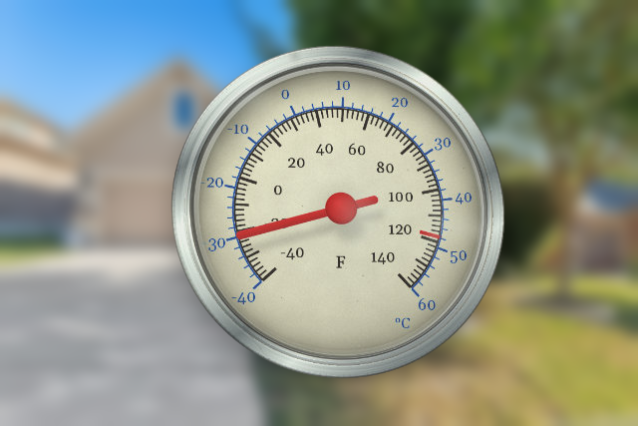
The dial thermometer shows -22 °F
